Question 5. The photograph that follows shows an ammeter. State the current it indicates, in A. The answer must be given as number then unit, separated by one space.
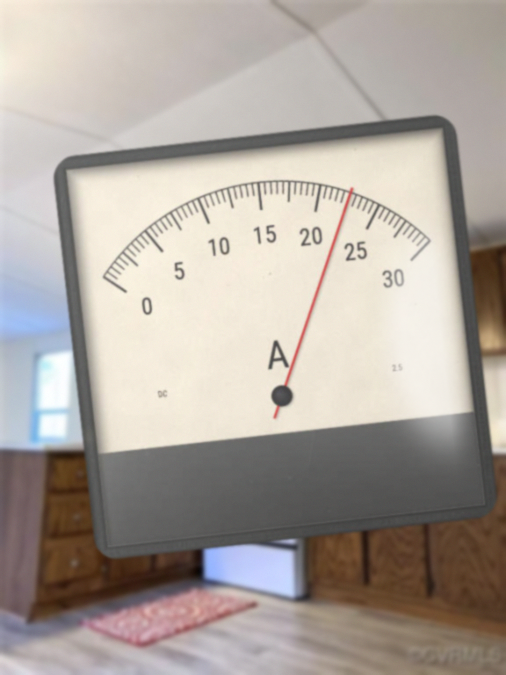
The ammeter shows 22.5 A
